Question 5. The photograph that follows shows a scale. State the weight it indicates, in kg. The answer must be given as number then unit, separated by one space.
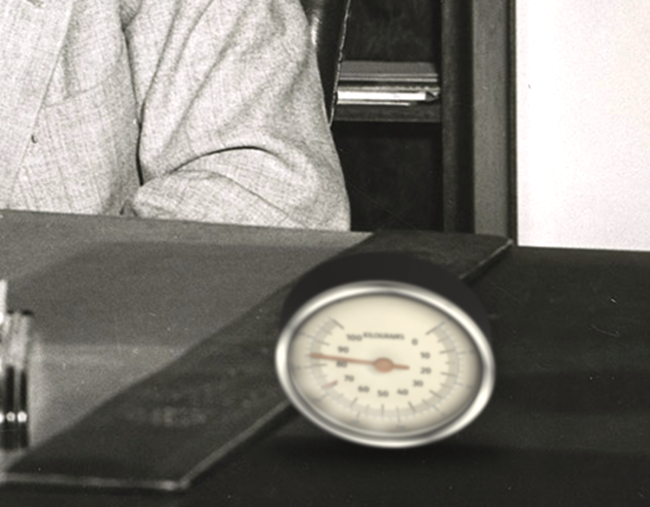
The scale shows 85 kg
